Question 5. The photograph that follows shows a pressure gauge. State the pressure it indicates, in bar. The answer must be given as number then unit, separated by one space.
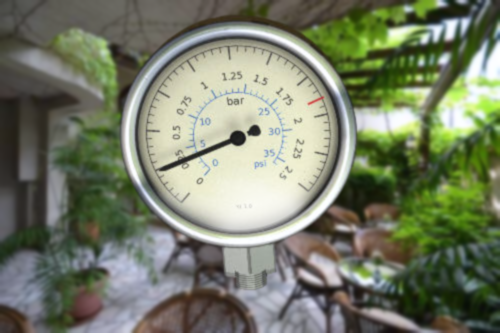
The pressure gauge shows 0.25 bar
